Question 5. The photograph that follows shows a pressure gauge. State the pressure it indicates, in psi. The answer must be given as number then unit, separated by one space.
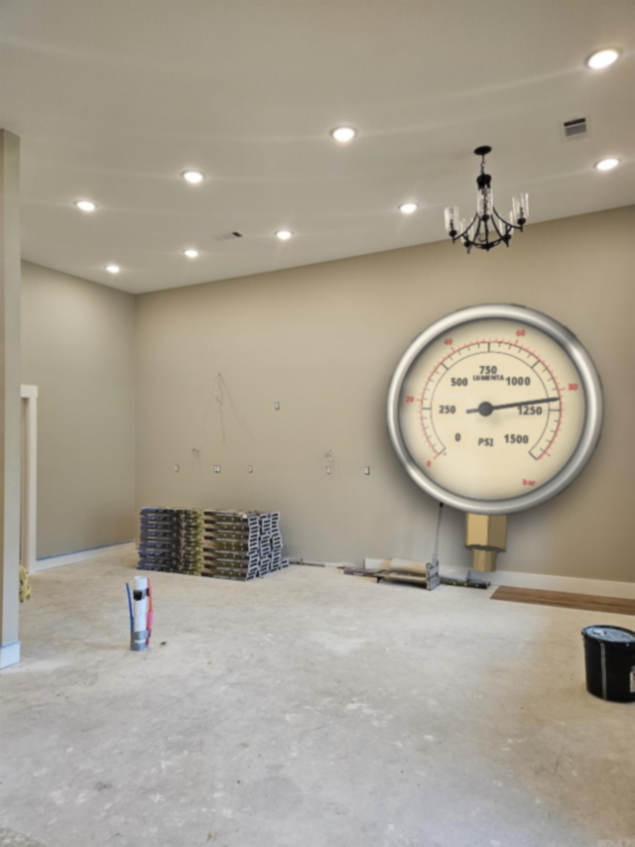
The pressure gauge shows 1200 psi
